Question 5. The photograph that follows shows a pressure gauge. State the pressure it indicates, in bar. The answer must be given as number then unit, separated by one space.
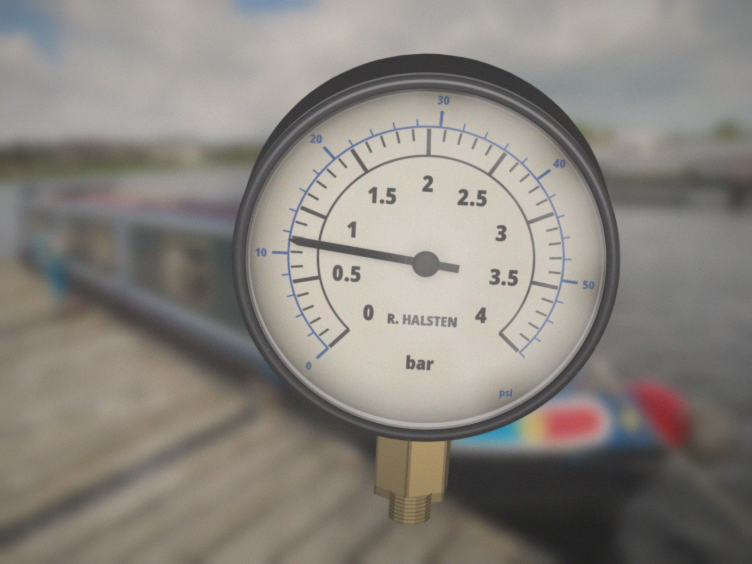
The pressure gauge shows 0.8 bar
